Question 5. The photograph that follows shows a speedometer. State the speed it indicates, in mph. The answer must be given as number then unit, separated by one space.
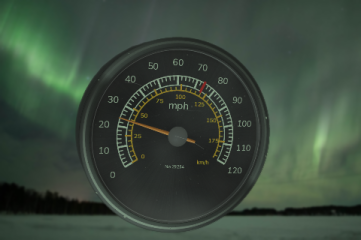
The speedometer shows 24 mph
